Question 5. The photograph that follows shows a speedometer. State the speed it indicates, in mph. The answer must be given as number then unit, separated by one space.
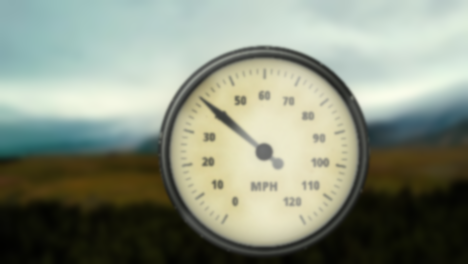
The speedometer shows 40 mph
